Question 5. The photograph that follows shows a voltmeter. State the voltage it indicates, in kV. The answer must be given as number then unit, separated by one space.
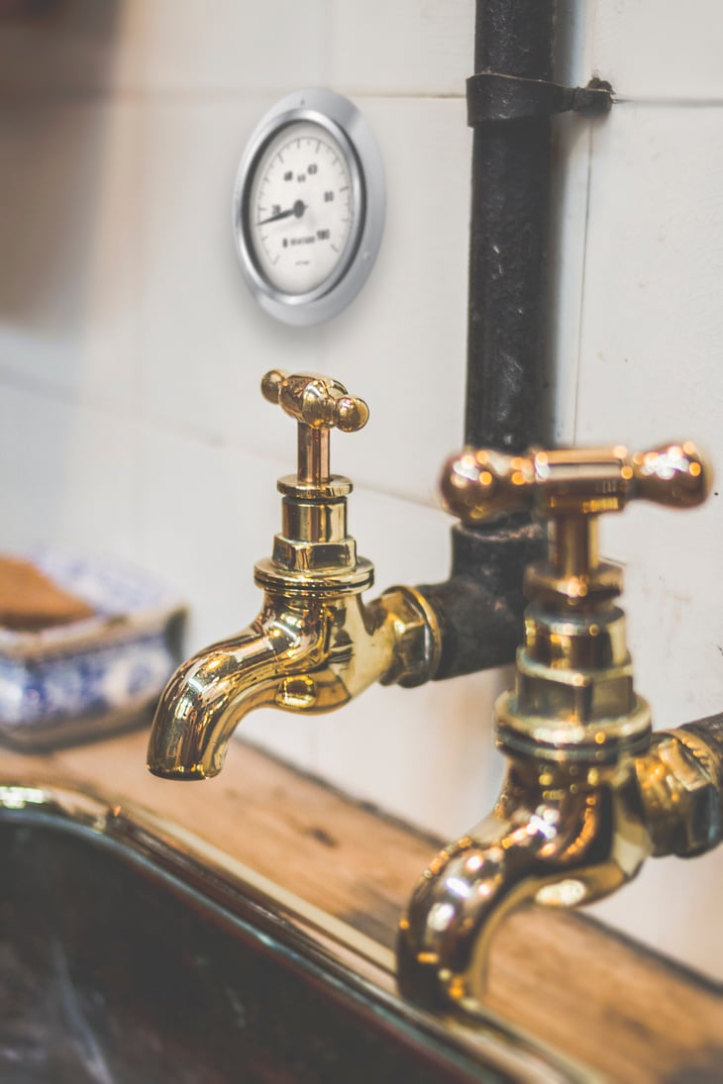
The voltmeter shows 15 kV
